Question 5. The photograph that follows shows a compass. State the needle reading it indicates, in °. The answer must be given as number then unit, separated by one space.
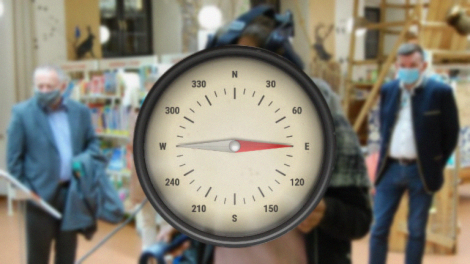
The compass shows 90 °
